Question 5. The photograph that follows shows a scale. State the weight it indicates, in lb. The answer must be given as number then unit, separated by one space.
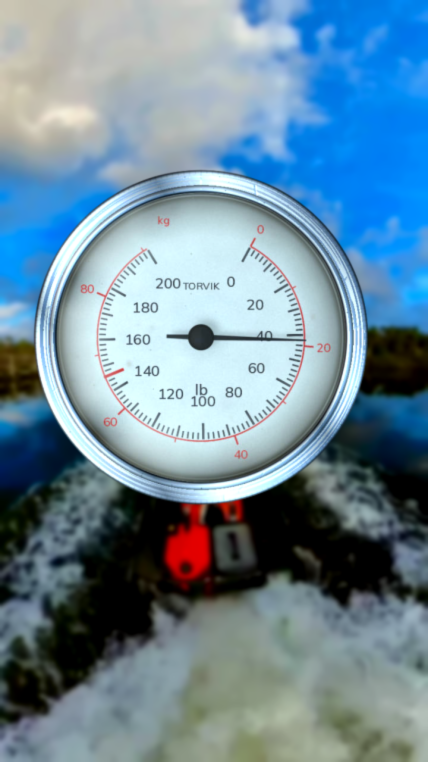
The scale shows 42 lb
